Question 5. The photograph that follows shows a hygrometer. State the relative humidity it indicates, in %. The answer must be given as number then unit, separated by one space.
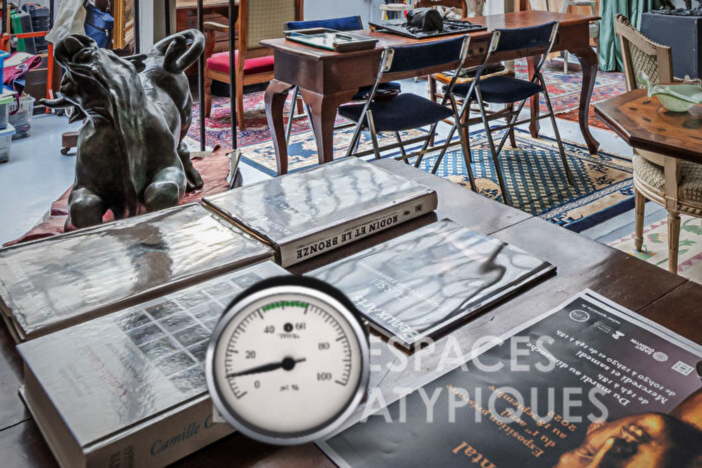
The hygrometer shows 10 %
